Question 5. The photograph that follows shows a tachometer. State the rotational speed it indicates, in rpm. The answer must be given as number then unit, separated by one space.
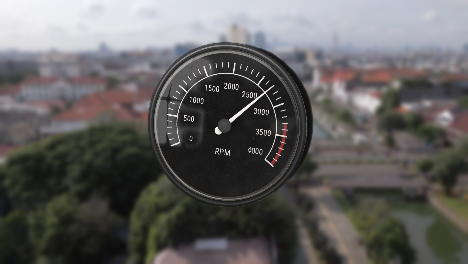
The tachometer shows 2700 rpm
